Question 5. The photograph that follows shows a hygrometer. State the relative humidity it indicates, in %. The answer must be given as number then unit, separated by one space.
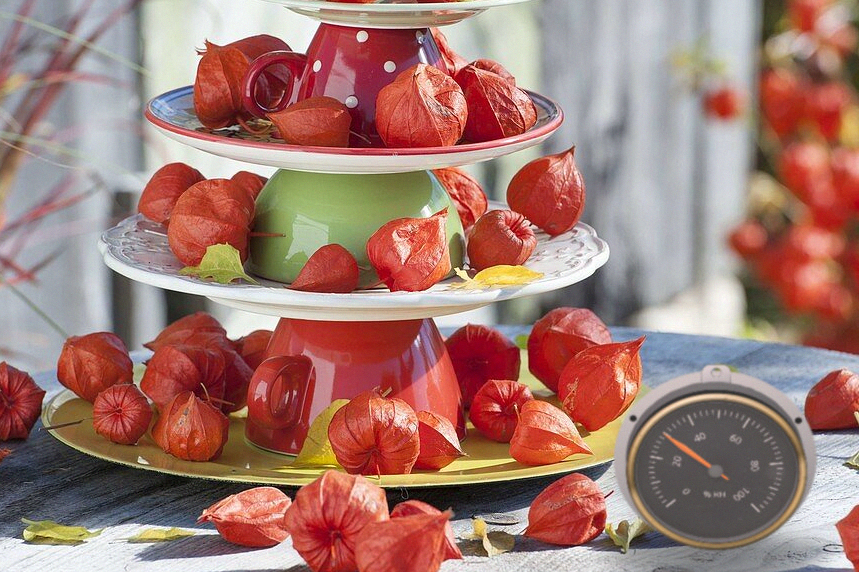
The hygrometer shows 30 %
